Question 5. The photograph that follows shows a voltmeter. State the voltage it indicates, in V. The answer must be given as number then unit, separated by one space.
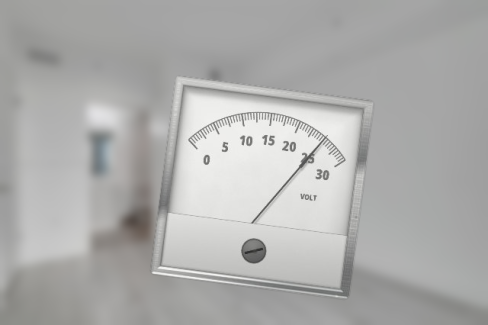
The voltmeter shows 25 V
